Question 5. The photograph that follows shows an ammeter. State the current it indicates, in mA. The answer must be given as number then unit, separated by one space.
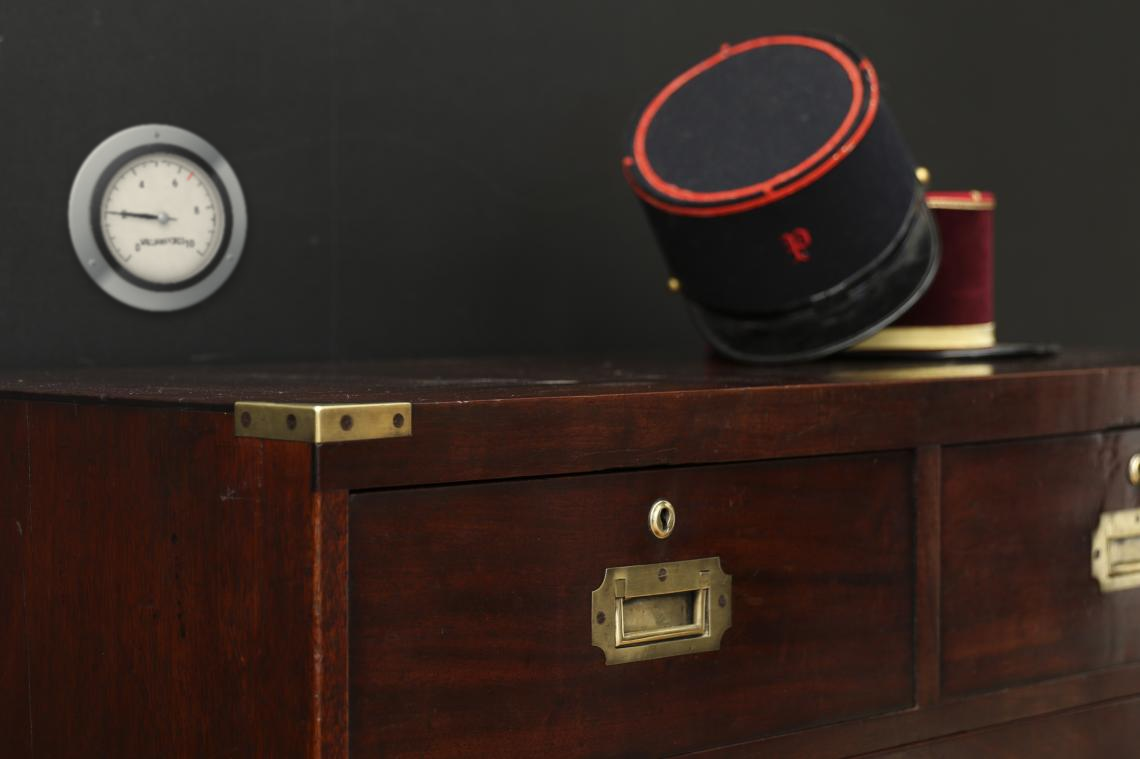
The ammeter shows 2 mA
